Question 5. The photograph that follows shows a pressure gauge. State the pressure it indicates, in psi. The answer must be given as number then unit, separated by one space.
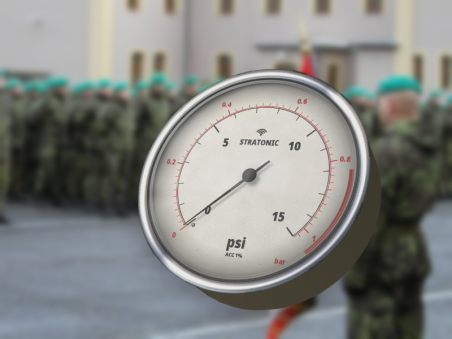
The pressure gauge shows 0 psi
